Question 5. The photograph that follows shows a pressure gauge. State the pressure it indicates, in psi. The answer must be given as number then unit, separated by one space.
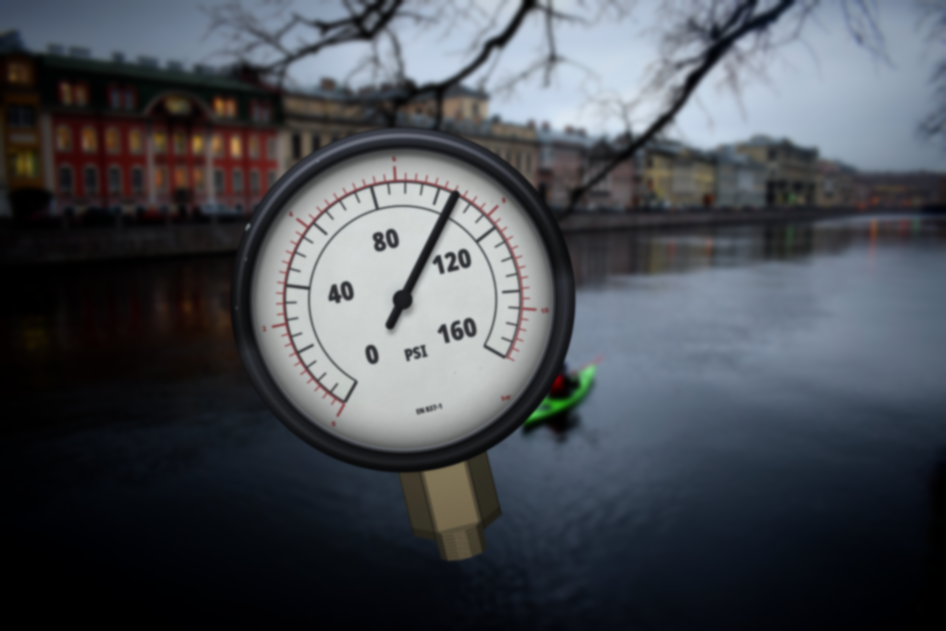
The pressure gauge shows 105 psi
